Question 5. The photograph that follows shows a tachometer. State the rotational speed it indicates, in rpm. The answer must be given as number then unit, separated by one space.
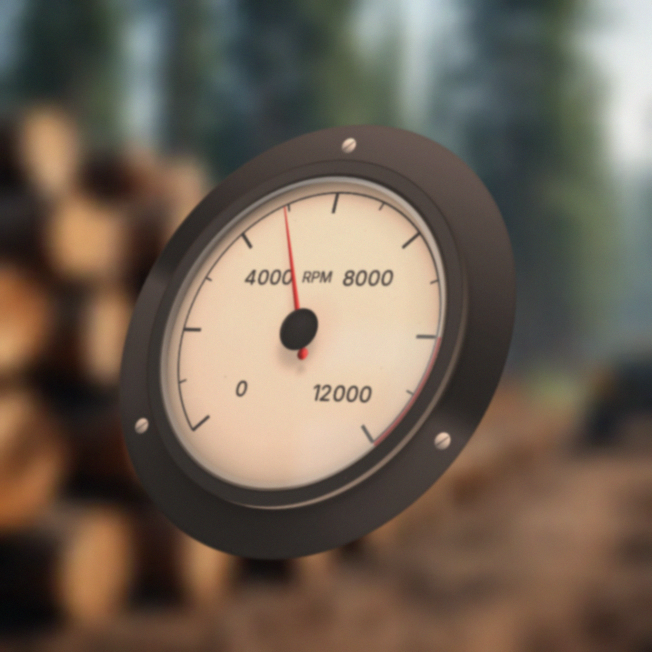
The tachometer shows 5000 rpm
